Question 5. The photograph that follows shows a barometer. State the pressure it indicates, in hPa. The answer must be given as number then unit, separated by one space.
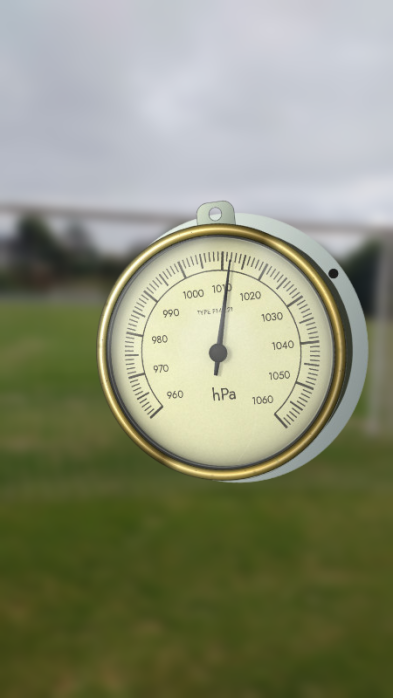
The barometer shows 1012 hPa
